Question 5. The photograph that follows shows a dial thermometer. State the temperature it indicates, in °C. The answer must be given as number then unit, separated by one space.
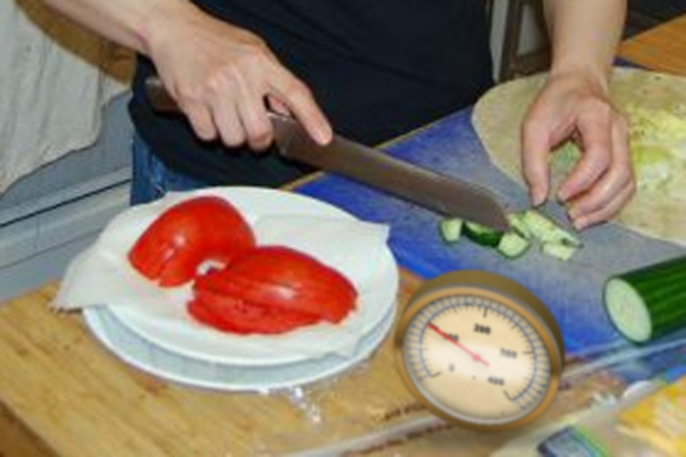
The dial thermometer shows 100 °C
